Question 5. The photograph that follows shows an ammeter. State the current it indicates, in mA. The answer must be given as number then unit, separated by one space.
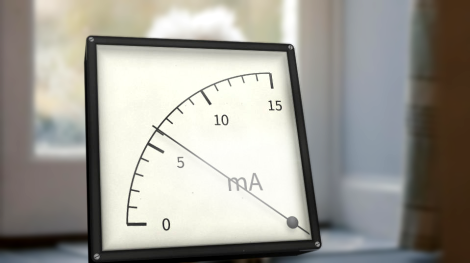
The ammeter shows 6 mA
